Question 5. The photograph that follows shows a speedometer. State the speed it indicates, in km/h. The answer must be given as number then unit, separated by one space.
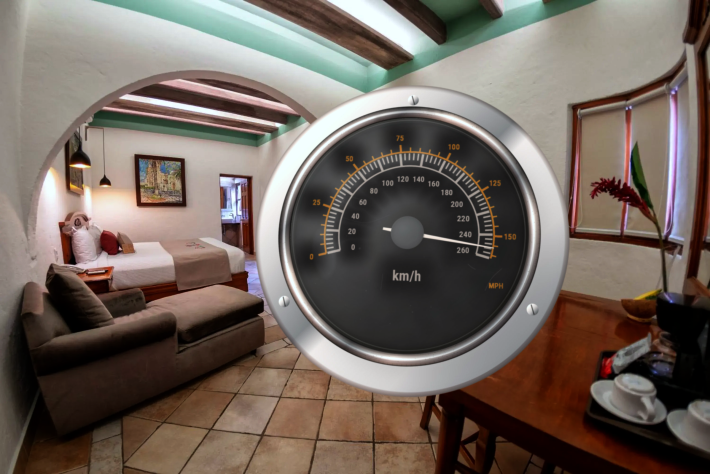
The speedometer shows 252 km/h
